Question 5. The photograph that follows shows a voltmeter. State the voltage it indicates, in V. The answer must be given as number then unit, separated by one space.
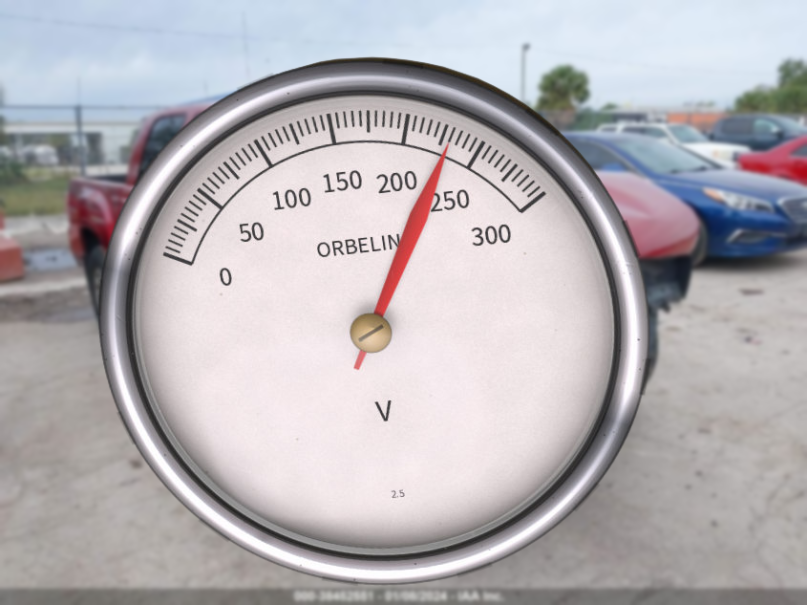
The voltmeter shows 230 V
